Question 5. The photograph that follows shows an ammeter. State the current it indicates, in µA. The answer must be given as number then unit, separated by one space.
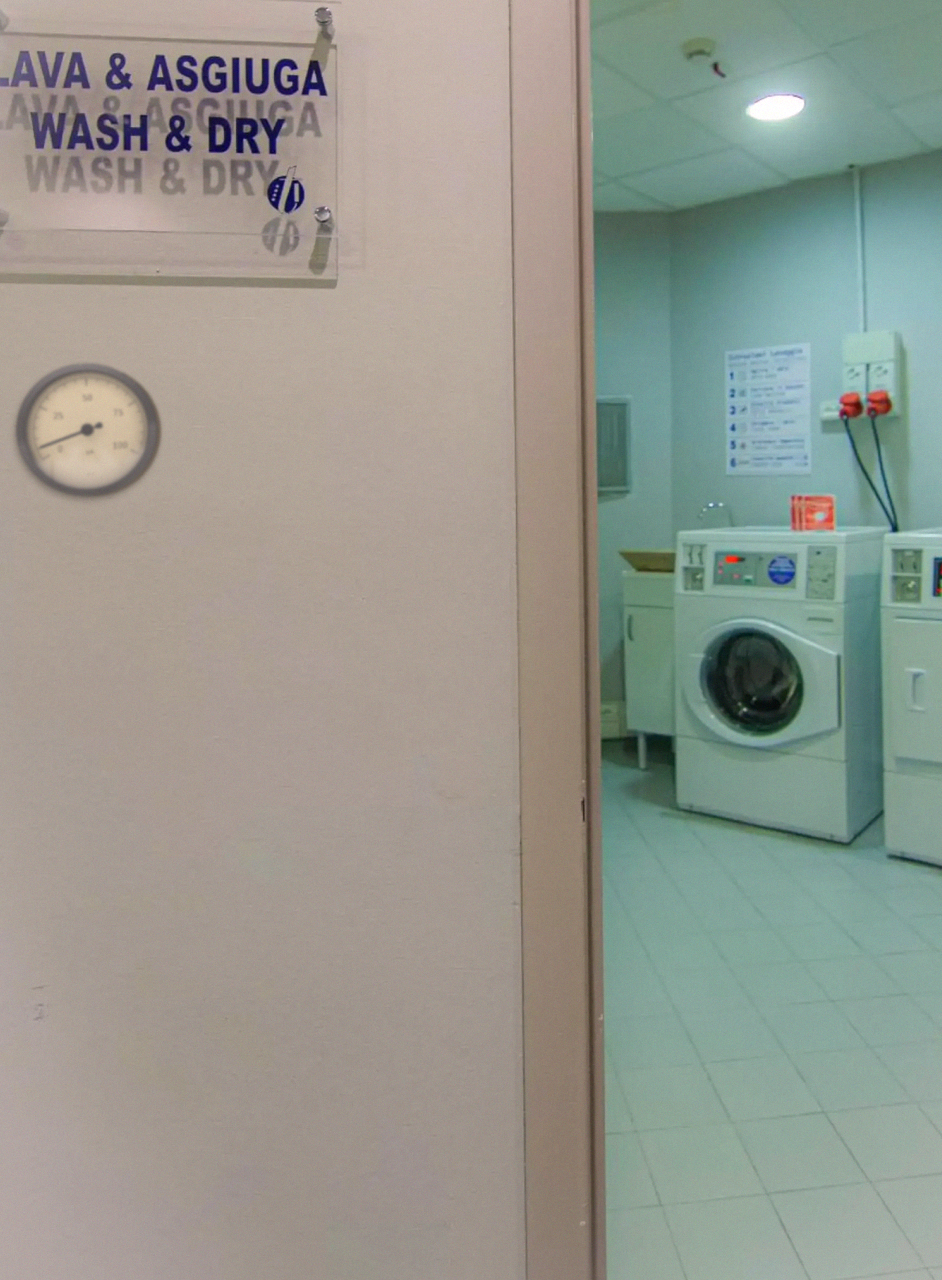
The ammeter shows 5 µA
